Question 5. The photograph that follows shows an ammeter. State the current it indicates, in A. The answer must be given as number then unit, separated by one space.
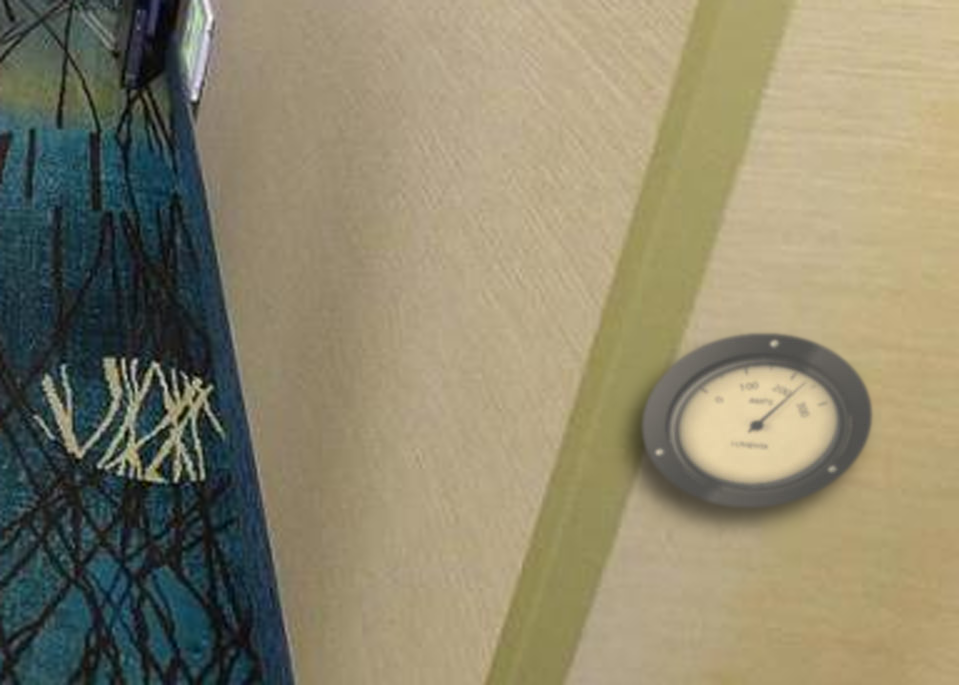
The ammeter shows 225 A
